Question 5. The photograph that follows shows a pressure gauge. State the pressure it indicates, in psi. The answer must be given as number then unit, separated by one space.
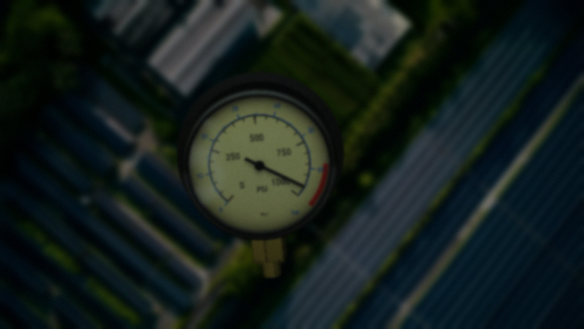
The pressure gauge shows 950 psi
